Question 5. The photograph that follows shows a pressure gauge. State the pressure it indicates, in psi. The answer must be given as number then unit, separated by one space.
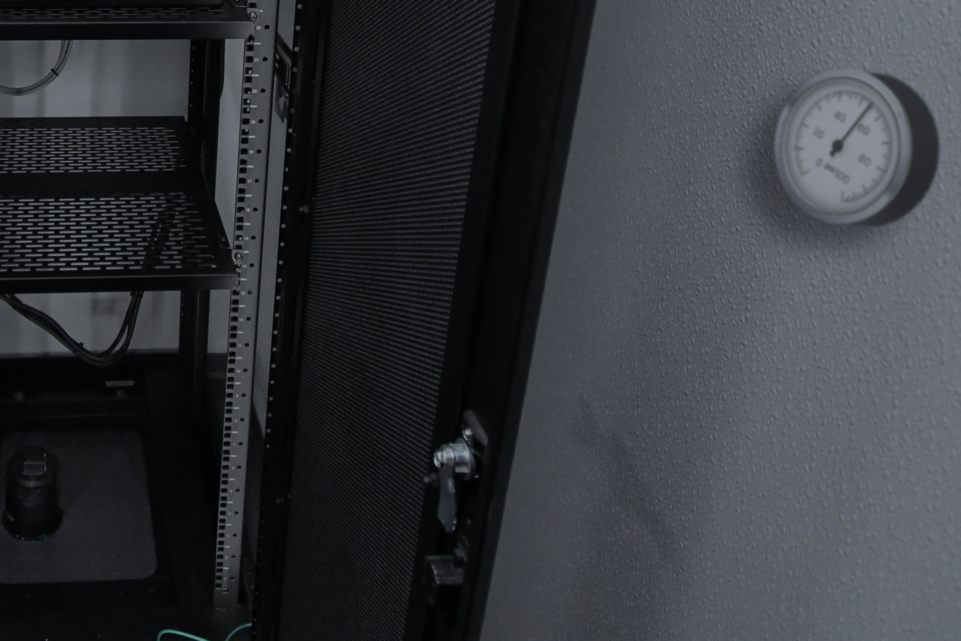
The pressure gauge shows 55 psi
